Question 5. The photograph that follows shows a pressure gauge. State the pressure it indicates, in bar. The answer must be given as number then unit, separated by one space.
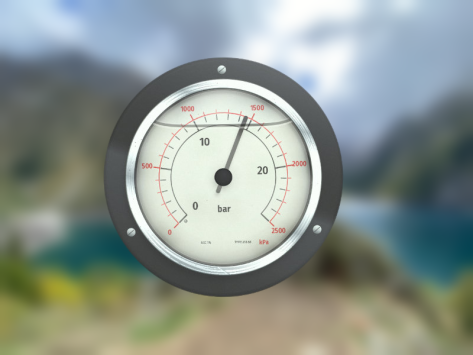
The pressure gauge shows 14.5 bar
